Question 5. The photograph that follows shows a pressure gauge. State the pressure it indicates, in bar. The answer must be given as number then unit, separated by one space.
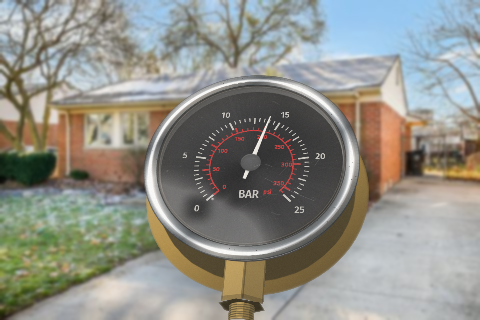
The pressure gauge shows 14 bar
